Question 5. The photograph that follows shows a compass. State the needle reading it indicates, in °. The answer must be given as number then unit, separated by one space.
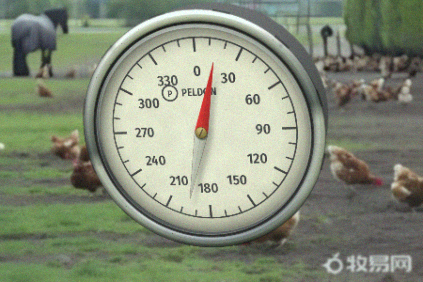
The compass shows 15 °
